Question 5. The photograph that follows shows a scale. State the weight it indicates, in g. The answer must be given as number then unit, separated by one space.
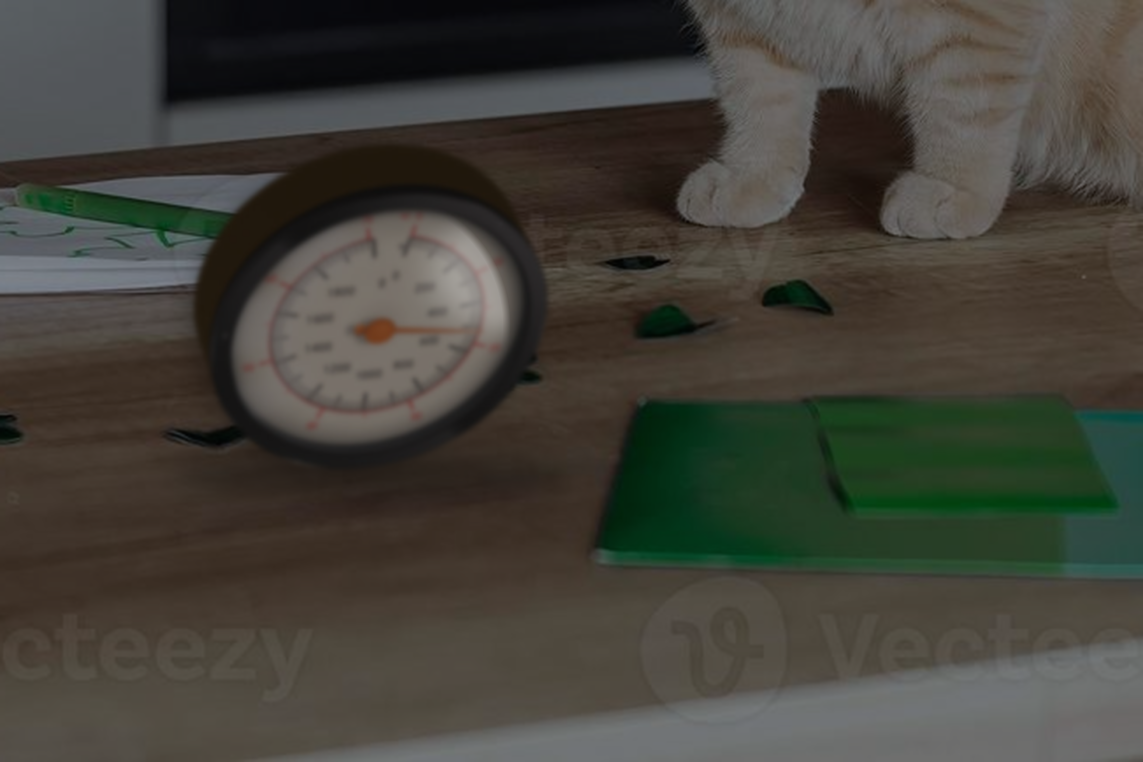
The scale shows 500 g
